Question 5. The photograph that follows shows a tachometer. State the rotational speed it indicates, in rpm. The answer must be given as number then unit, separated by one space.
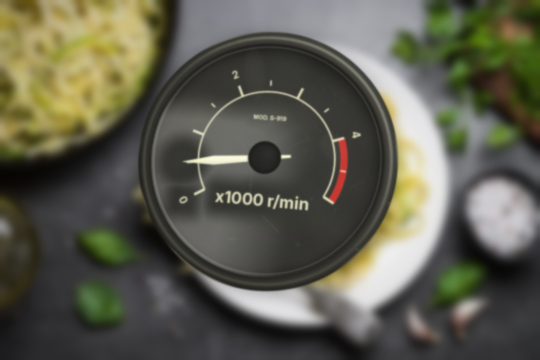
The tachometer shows 500 rpm
